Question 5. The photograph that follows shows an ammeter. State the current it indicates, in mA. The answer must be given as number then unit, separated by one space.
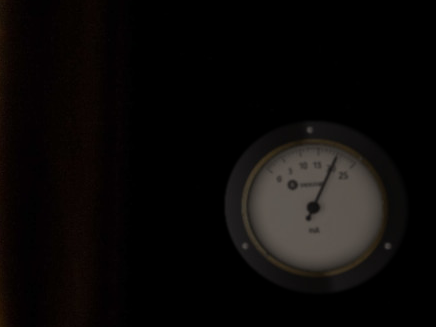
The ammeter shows 20 mA
